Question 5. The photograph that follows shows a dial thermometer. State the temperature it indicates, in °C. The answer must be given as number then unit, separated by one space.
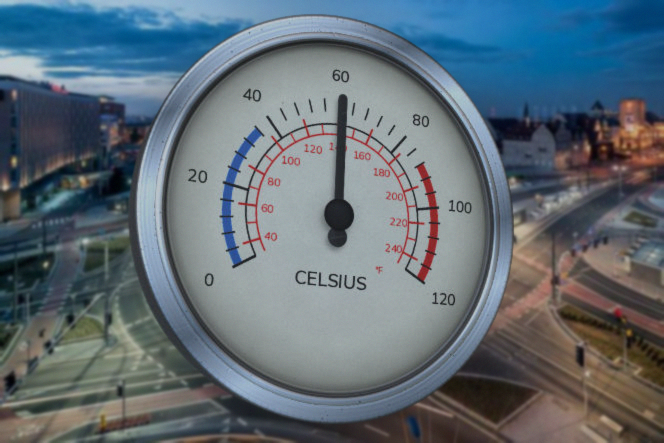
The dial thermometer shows 60 °C
